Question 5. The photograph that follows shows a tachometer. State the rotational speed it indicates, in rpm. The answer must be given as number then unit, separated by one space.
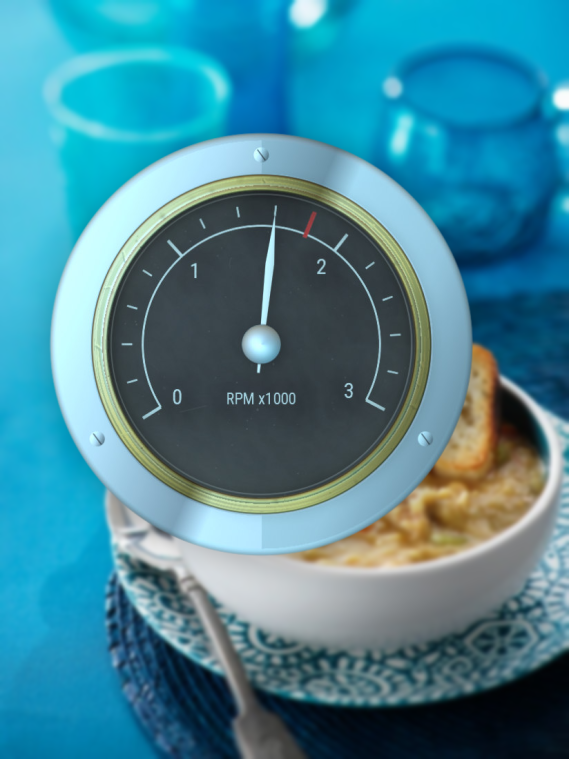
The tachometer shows 1600 rpm
